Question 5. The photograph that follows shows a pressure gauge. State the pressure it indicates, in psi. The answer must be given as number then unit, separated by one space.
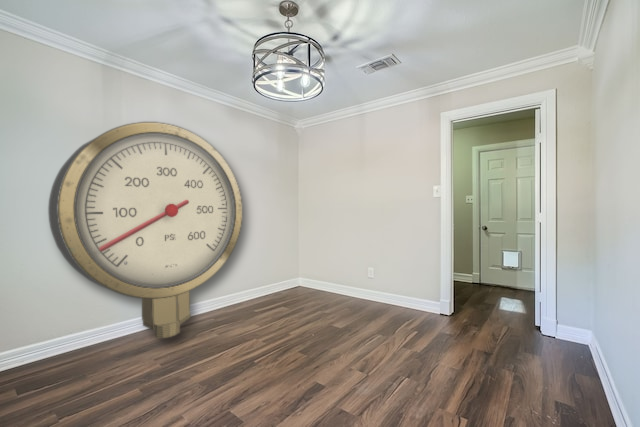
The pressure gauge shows 40 psi
